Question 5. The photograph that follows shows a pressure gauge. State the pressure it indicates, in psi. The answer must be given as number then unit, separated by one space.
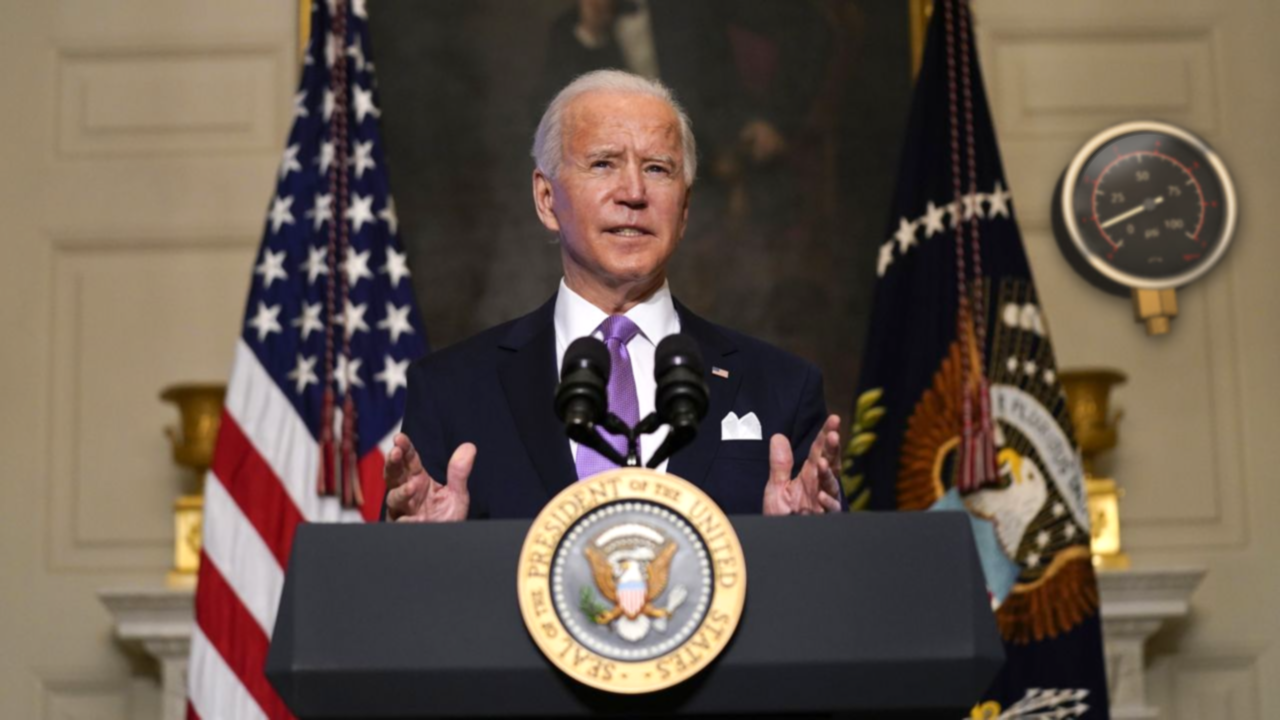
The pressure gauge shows 10 psi
